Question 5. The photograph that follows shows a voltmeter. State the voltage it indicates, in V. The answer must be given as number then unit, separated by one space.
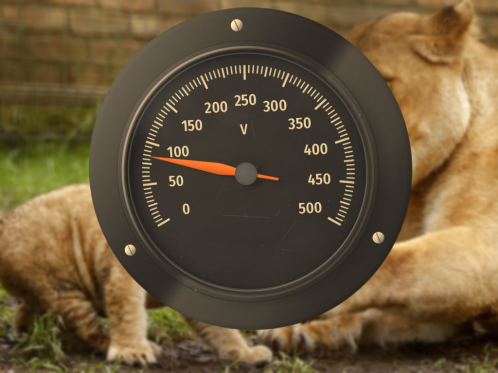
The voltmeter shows 85 V
